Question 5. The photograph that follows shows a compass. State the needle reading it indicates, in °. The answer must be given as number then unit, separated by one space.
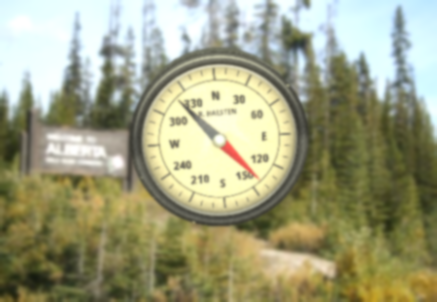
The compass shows 140 °
